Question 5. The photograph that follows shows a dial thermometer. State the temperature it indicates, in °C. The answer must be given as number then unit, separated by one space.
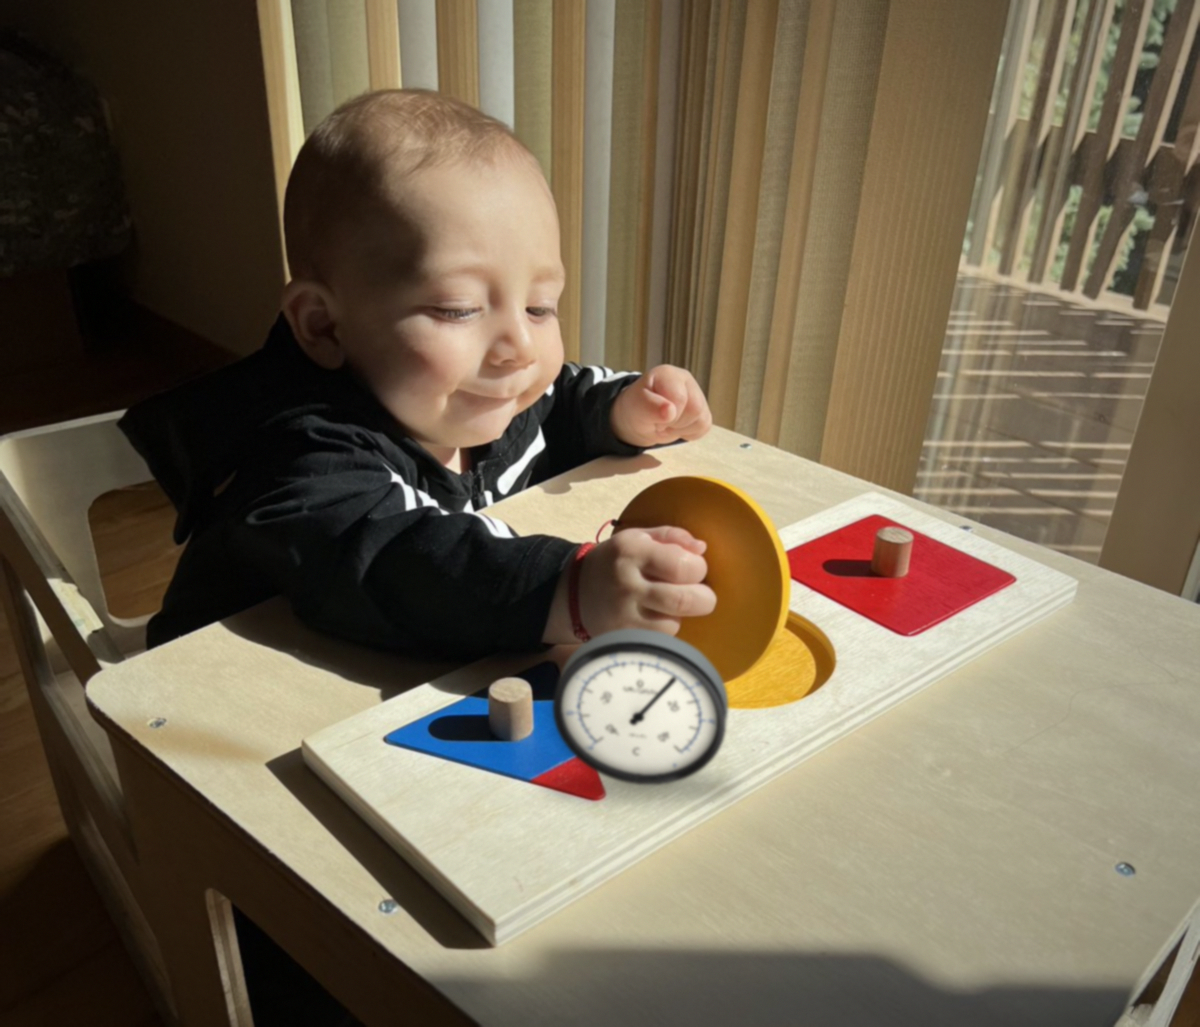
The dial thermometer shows 10 °C
